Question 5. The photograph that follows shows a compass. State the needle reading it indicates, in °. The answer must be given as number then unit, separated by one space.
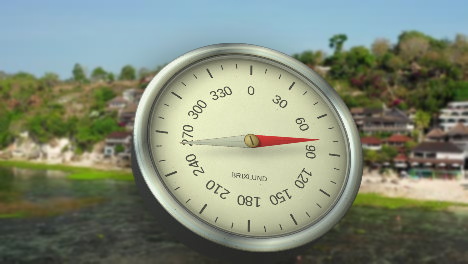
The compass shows 80 °
